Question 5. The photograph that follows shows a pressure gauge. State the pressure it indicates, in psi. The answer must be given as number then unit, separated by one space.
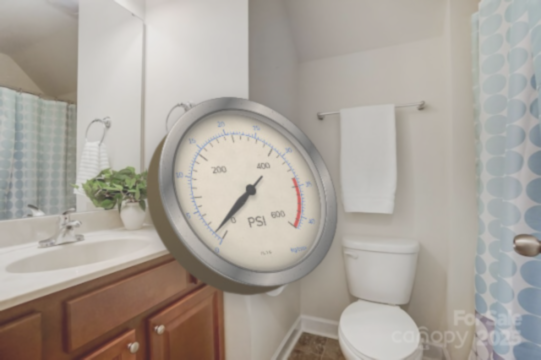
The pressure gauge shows 20 psi
